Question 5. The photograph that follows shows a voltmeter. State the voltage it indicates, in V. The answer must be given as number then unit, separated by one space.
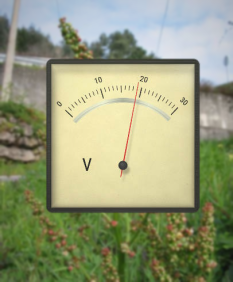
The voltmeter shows 19 V
